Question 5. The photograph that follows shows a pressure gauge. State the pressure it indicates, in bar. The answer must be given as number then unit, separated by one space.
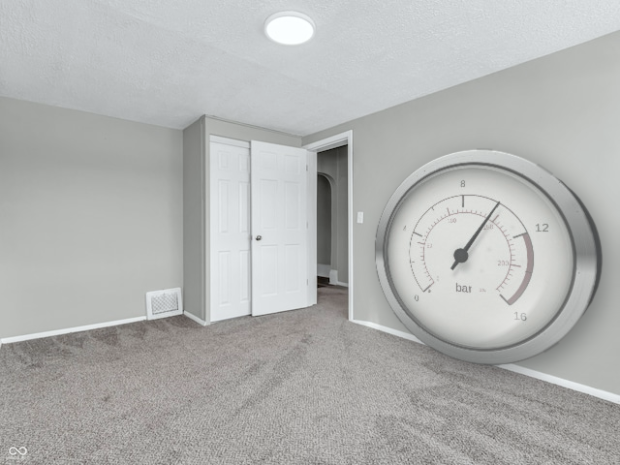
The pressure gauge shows 10 bar
